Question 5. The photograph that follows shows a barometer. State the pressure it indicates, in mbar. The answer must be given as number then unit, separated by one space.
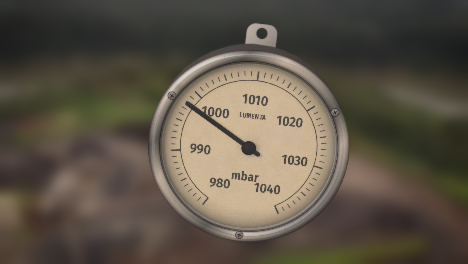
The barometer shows 998 mbar
